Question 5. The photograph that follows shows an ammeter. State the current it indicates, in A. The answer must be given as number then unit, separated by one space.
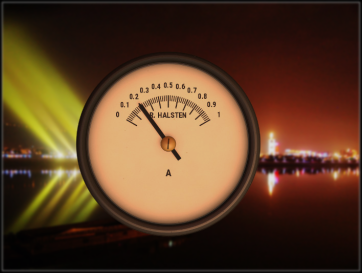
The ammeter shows 0.2 A
